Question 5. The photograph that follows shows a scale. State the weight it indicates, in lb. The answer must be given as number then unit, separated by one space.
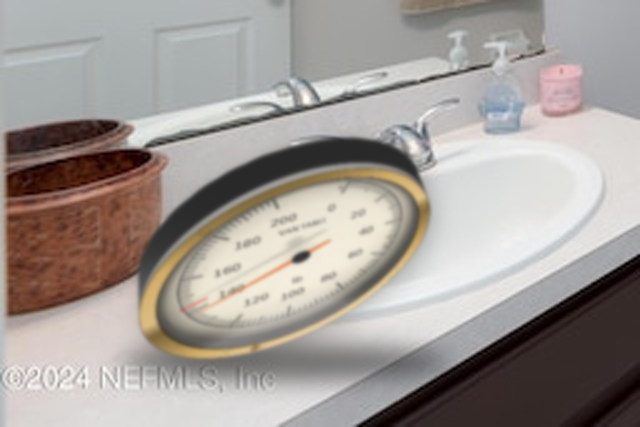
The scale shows 140 lb
